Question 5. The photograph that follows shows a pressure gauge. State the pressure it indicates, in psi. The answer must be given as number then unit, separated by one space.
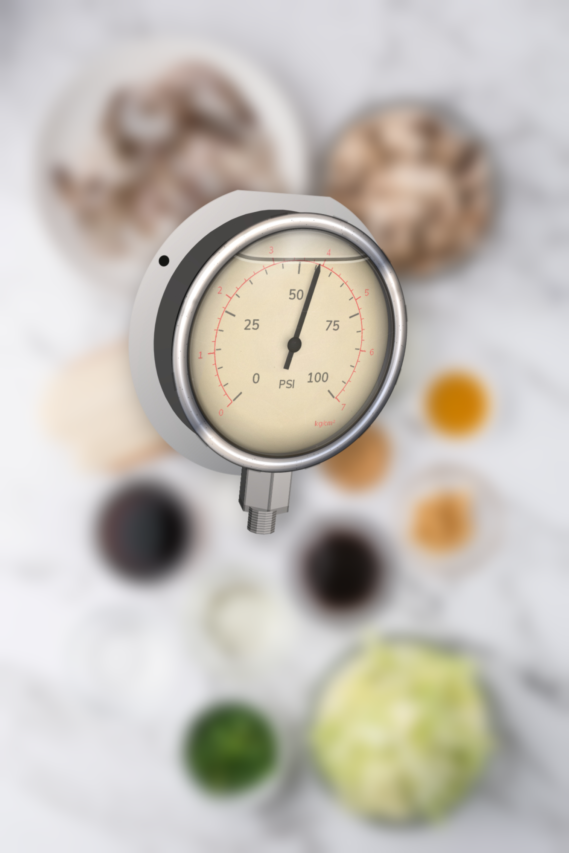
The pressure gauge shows 55 psi
